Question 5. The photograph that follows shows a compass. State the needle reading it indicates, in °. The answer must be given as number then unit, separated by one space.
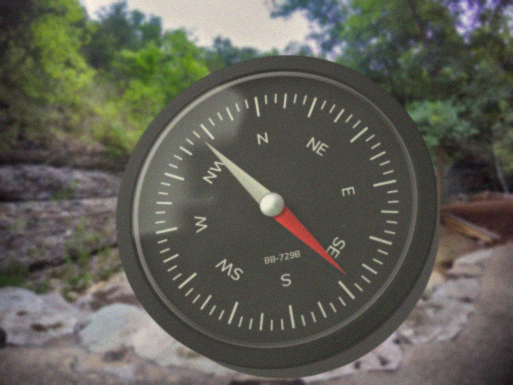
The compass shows 145 °
